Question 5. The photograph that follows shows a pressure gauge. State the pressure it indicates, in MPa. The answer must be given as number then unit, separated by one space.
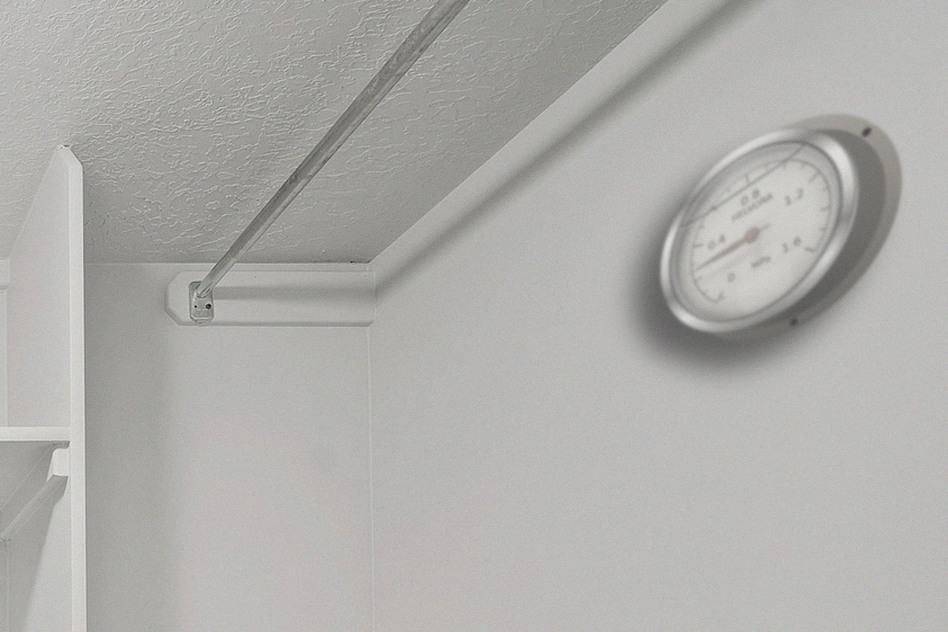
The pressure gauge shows 0.25 MPa
